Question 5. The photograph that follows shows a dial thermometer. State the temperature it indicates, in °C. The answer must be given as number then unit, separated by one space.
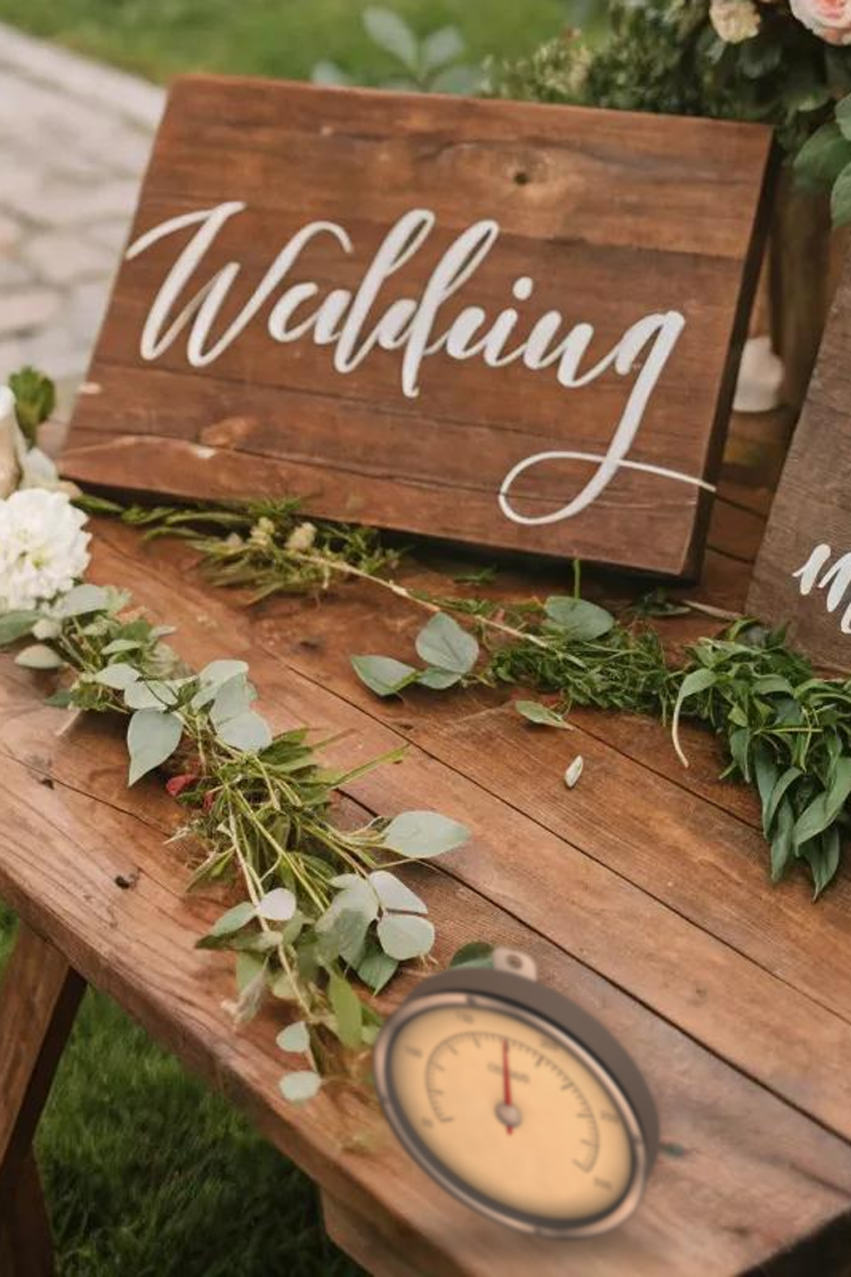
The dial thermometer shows 175 °C
